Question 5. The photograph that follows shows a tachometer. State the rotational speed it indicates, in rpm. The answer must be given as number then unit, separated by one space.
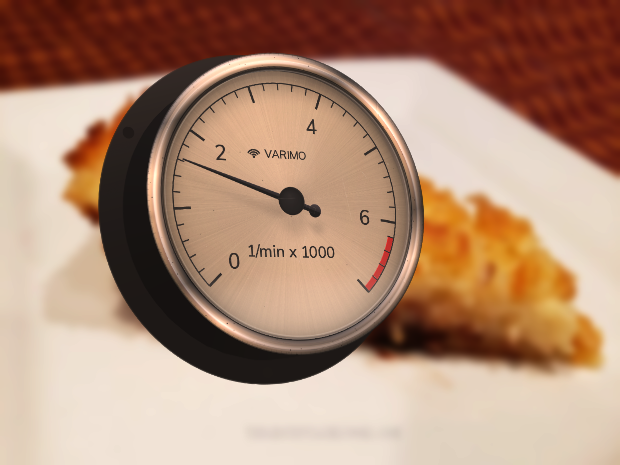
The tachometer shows 1600 rpm
